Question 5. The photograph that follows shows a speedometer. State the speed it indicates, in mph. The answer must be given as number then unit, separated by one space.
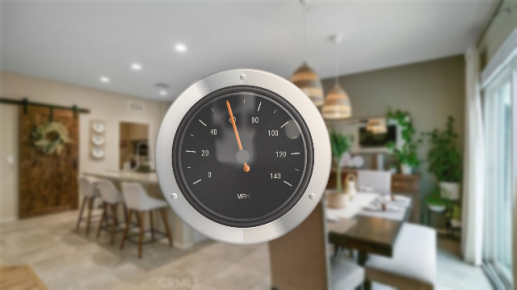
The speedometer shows 60 mph
